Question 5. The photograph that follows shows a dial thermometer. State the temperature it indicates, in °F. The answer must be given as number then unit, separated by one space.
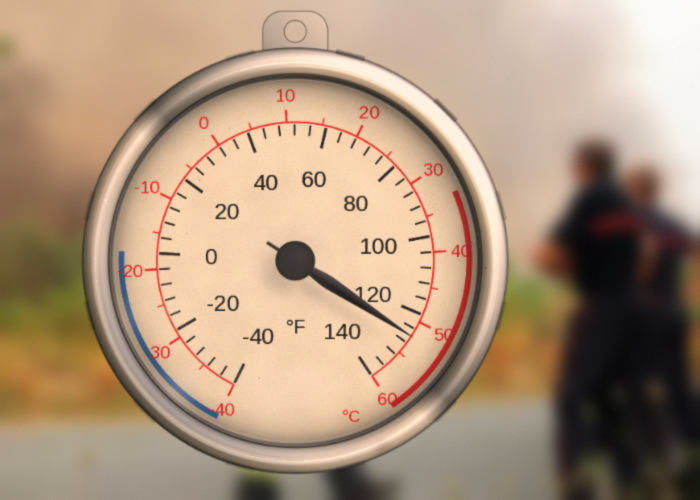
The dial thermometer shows 126 °F
